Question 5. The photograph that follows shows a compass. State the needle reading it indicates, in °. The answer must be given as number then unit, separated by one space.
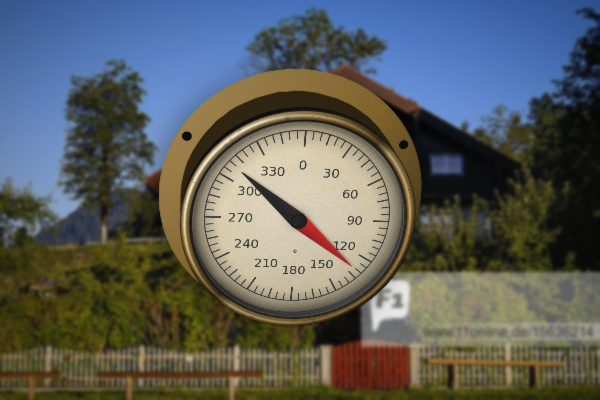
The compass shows 130 °
